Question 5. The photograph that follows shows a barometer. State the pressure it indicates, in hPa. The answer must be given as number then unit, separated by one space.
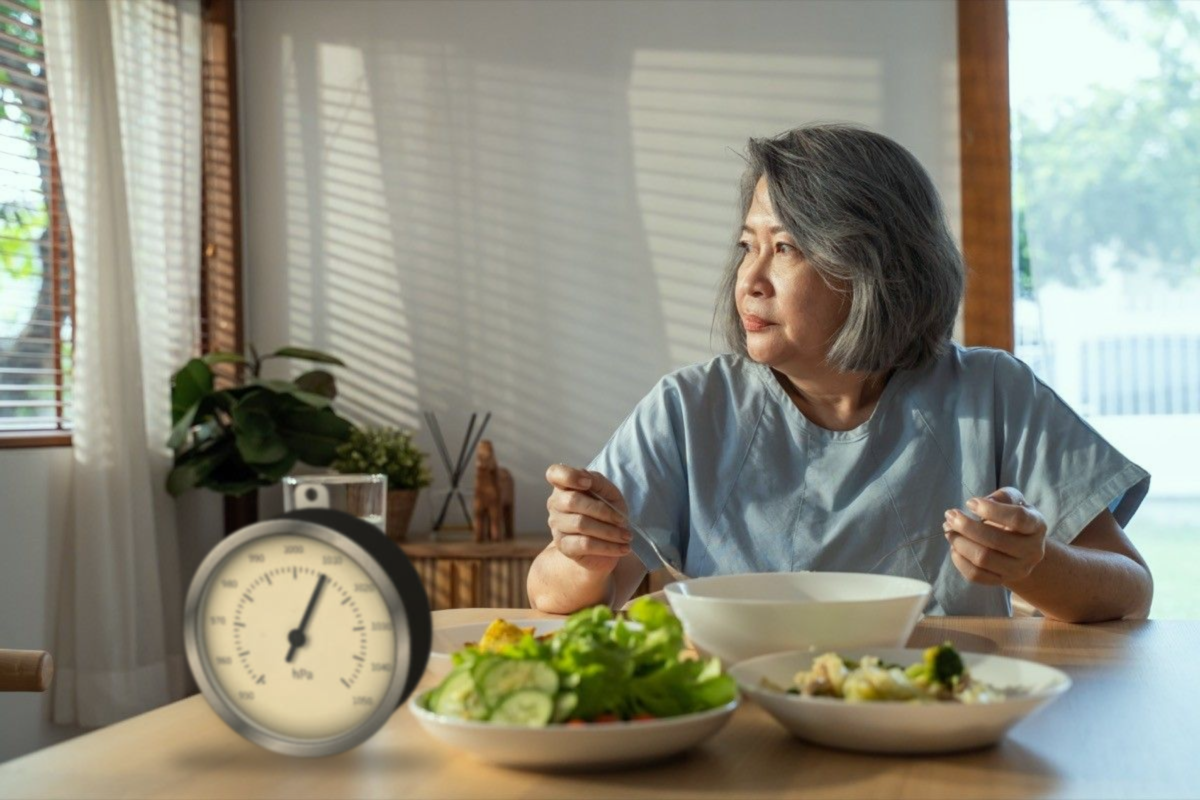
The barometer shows 1010 hPa
